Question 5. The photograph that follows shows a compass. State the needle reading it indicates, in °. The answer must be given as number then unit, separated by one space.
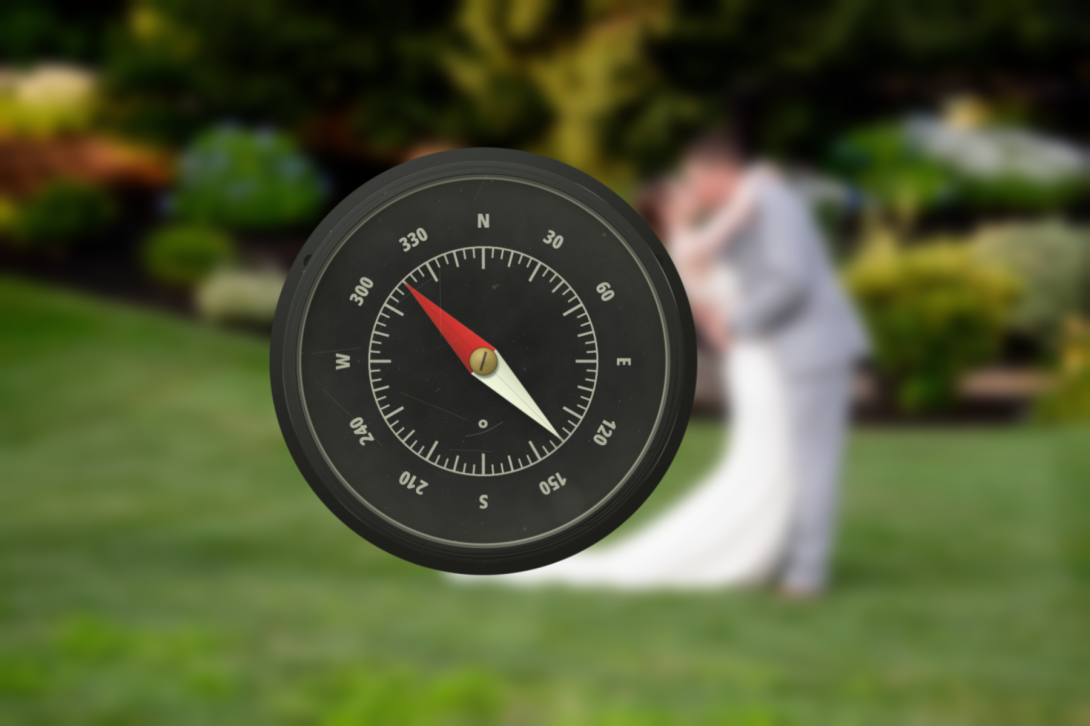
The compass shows 315 °
